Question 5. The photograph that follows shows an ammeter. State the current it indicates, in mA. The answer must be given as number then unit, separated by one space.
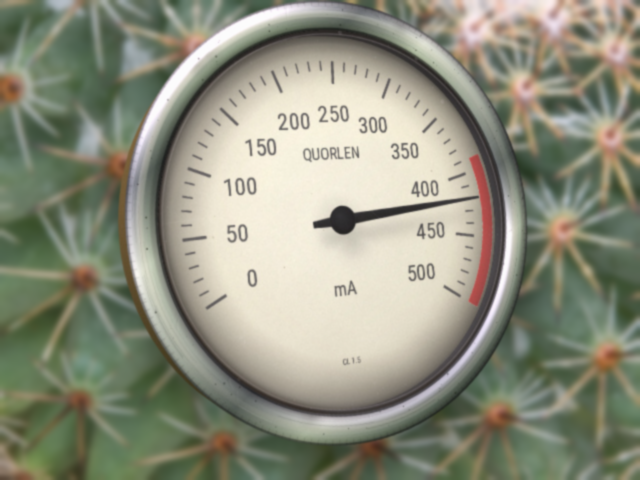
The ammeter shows 420 mA
